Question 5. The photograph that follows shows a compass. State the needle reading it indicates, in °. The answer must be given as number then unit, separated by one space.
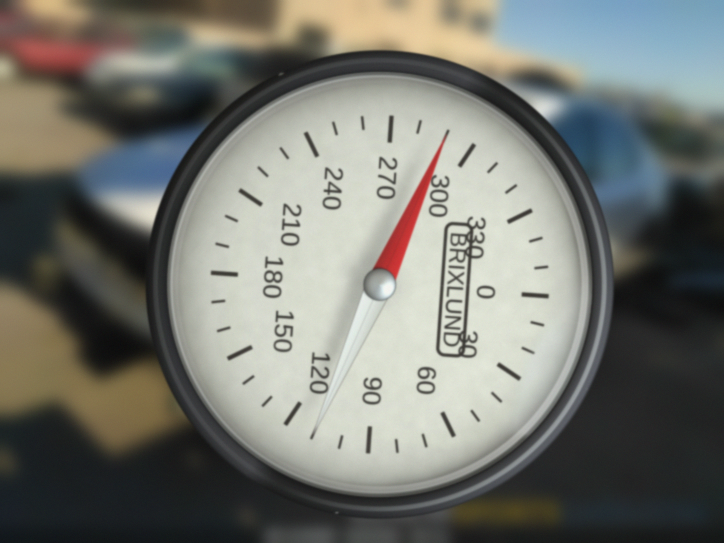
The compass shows 290 °
